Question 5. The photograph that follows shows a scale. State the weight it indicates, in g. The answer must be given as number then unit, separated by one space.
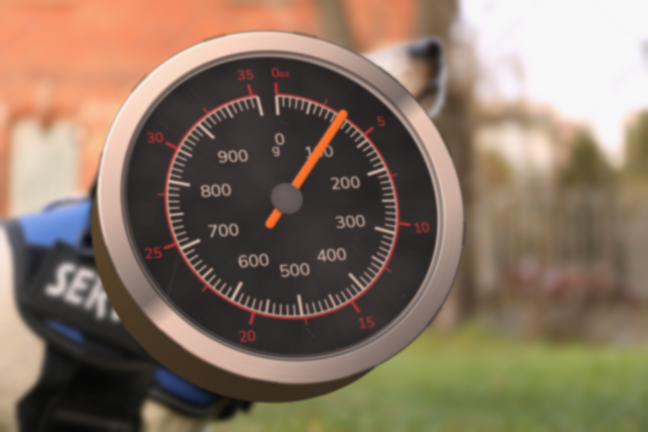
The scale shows 100 g
